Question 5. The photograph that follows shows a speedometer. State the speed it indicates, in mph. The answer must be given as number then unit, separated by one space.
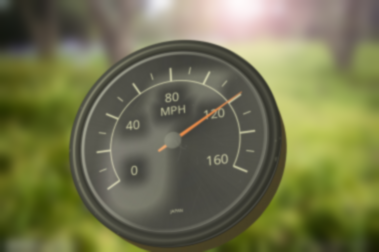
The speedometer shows 120 mph
